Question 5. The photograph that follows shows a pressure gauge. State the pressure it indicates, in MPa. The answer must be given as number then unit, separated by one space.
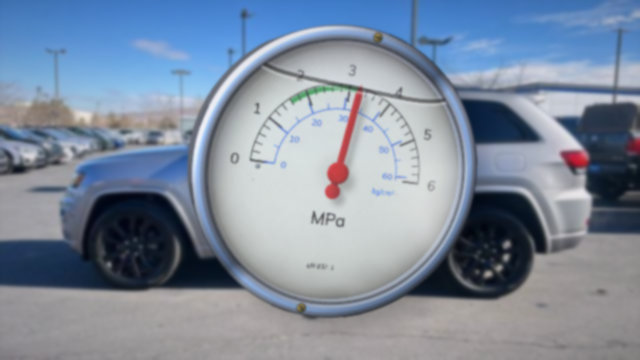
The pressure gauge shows 3.2 MPa
